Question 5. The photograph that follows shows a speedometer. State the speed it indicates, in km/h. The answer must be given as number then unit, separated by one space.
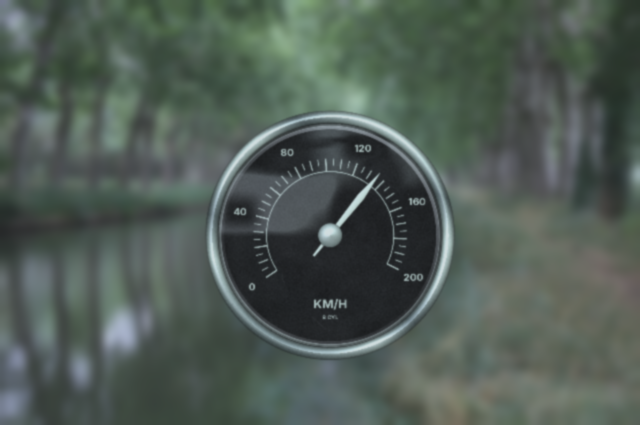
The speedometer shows 135 km/h
